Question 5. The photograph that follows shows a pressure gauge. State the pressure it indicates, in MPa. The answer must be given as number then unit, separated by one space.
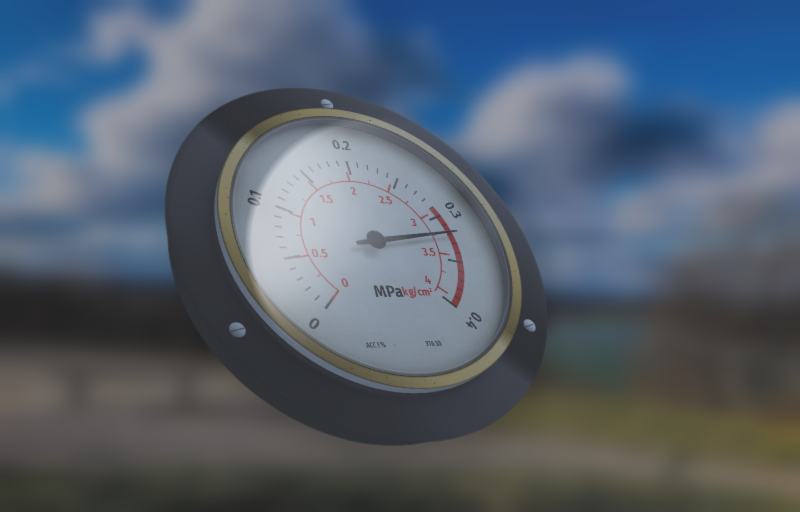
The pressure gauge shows 0.32 MPa
